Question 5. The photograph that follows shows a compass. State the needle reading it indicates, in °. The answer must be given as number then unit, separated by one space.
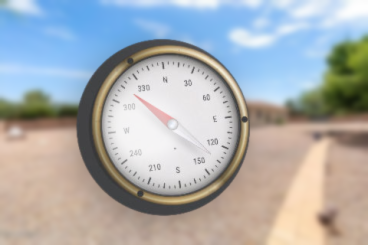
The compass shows 315 °
